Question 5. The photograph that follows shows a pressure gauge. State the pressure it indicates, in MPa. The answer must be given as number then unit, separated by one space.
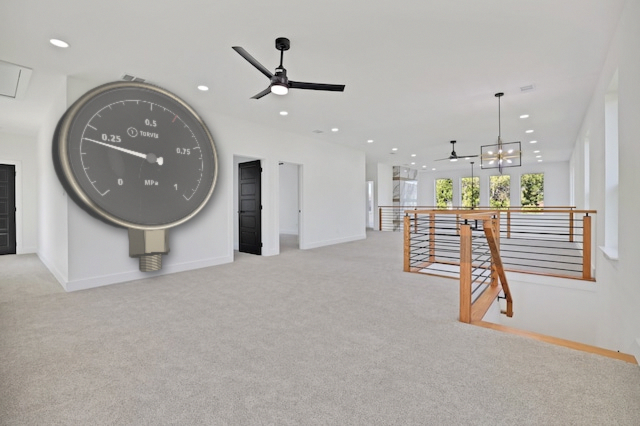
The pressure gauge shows 0.2 MPa
